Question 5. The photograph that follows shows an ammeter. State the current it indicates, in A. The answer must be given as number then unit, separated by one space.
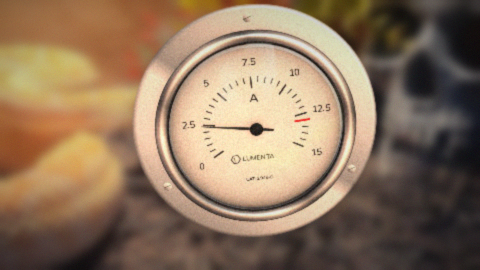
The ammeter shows 2.5 A
